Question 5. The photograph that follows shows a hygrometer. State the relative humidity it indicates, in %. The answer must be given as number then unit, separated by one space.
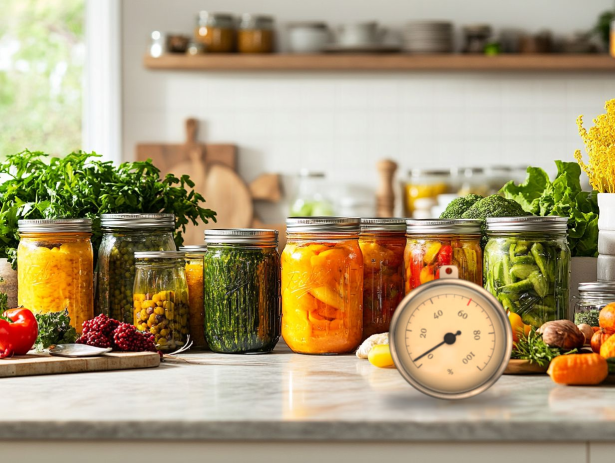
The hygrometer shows 4 %
